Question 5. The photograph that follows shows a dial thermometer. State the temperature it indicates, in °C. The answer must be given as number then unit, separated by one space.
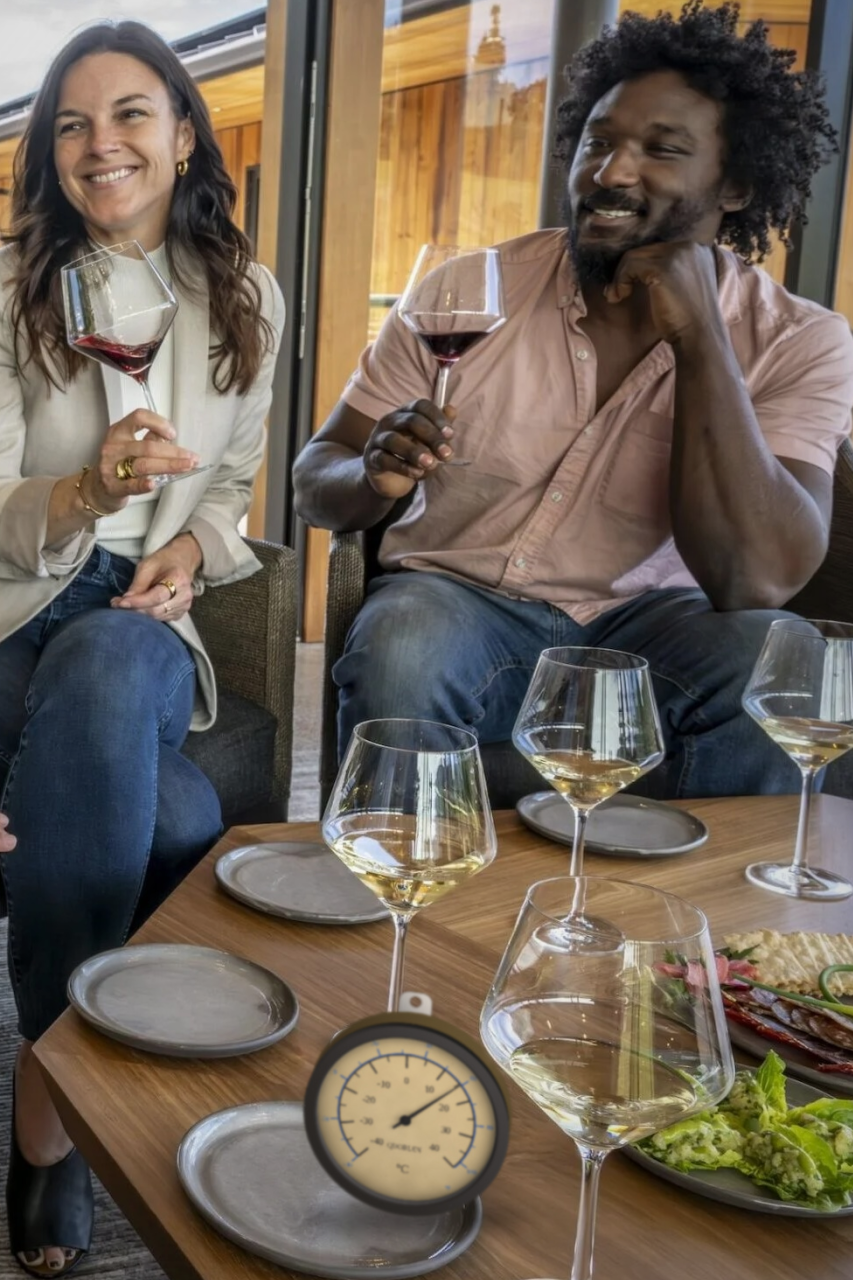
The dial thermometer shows 15 °C
